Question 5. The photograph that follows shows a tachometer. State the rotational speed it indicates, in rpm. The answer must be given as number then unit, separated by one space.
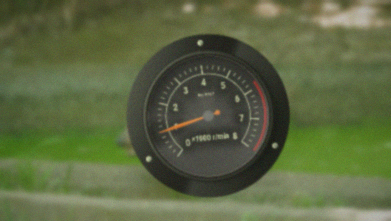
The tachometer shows 1000 rpm
